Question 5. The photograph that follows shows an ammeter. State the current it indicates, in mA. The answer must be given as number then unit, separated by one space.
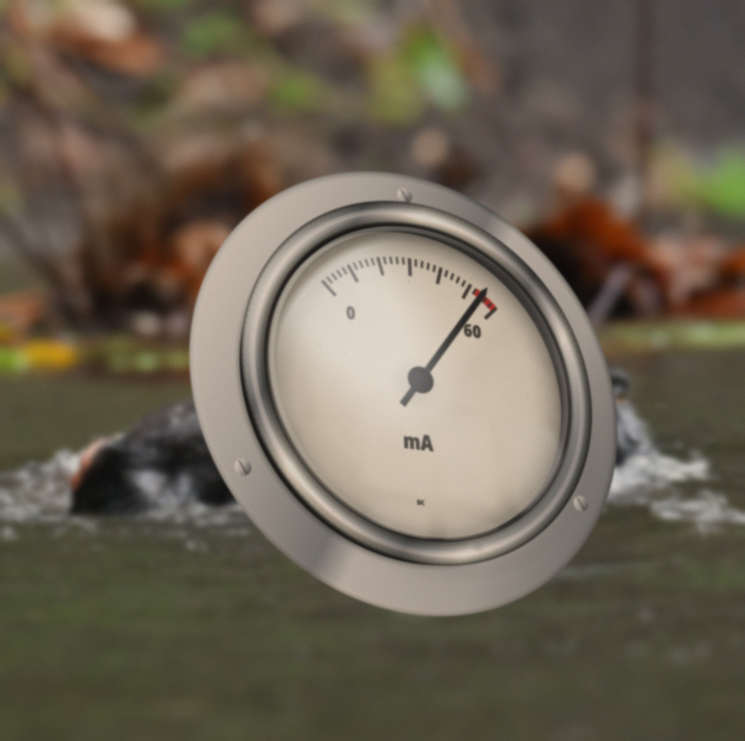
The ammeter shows 54 mA
